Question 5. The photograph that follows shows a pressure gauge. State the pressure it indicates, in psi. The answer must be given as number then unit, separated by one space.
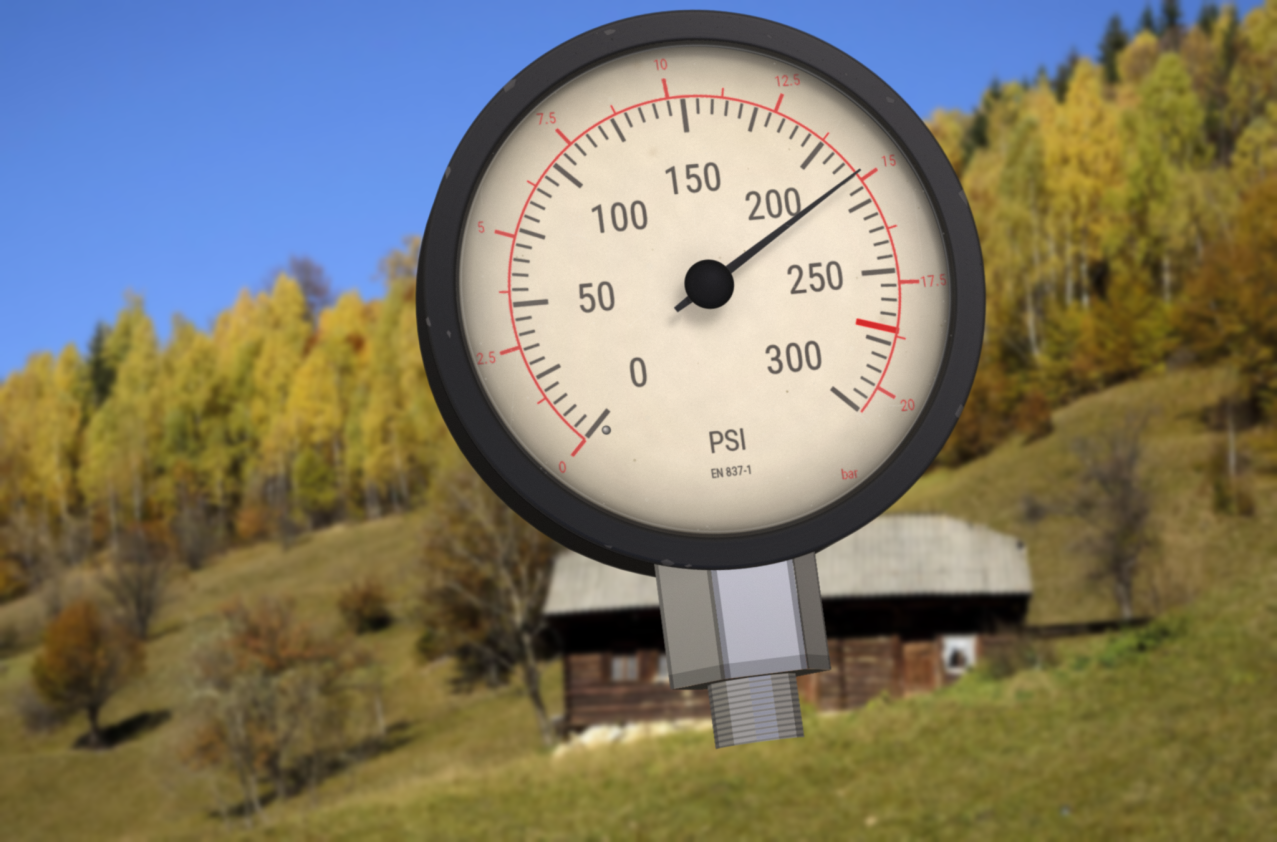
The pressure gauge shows 215 psi
